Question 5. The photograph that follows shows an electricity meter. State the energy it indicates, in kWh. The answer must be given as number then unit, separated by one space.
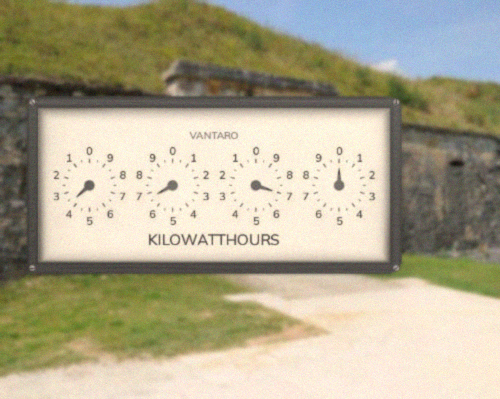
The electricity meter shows 3670 kWh
